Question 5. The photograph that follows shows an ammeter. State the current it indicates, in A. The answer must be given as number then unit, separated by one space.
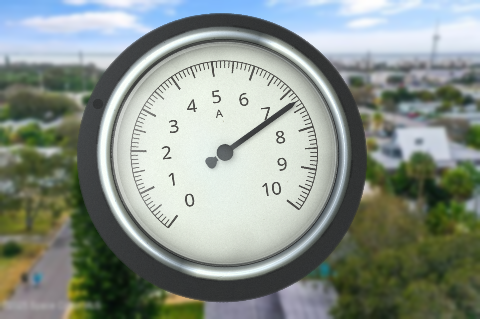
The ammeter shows 7.3 A
